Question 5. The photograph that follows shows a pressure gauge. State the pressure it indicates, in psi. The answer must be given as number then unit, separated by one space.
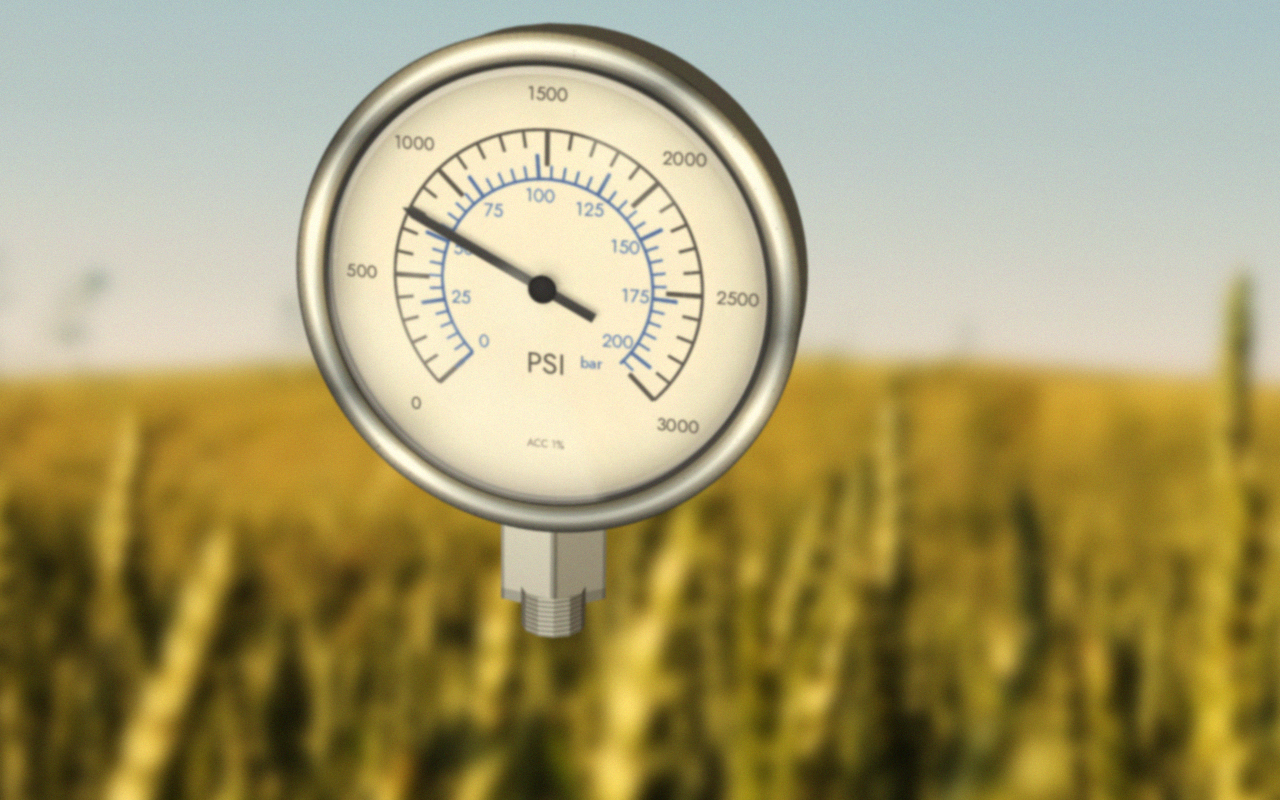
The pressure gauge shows 800 psi
